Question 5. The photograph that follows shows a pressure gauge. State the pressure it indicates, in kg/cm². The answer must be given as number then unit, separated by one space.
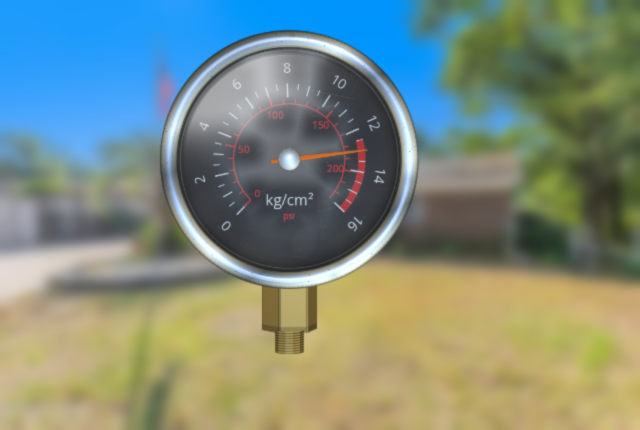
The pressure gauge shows 13 kg/cm²
